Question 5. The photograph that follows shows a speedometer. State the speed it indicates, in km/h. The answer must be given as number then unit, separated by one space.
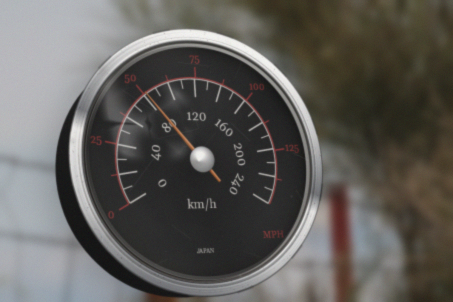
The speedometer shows 80 km/h
